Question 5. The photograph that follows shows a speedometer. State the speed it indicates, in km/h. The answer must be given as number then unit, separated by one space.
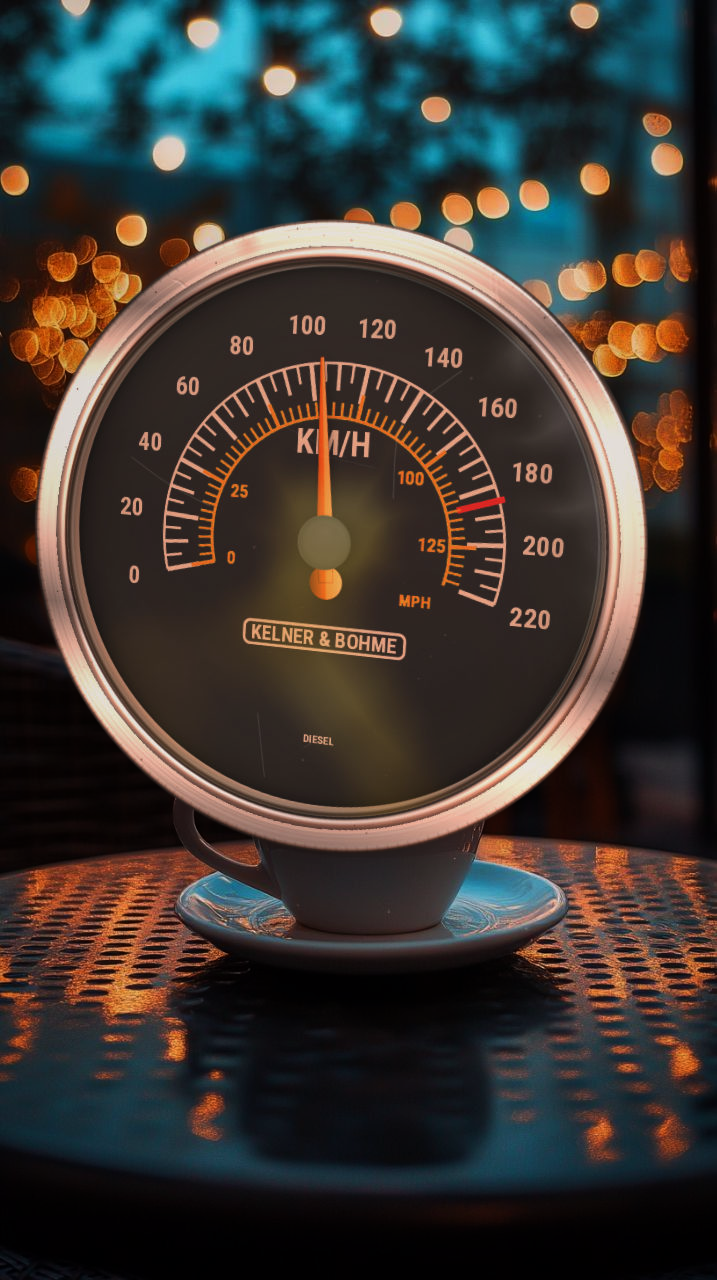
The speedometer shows 105 km/h
